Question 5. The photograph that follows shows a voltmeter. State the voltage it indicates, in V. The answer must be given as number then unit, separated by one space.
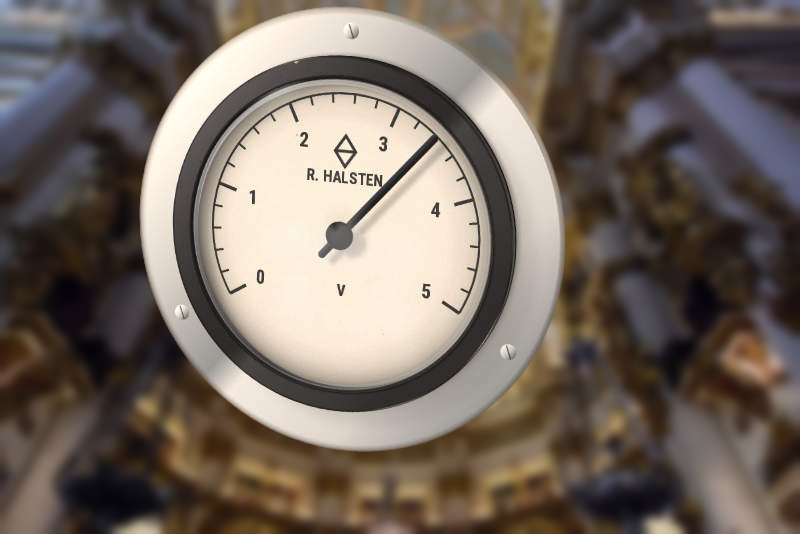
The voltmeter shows 3.4 V
